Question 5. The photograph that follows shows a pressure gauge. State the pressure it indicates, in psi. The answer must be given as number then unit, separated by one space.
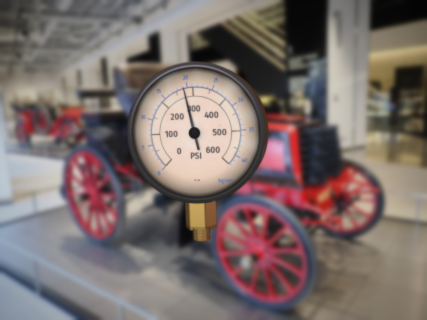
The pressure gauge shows 275 psi
